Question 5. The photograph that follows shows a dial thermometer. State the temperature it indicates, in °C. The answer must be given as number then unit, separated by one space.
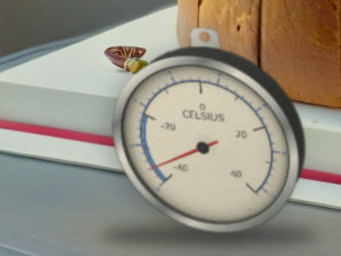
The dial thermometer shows -35 °C
